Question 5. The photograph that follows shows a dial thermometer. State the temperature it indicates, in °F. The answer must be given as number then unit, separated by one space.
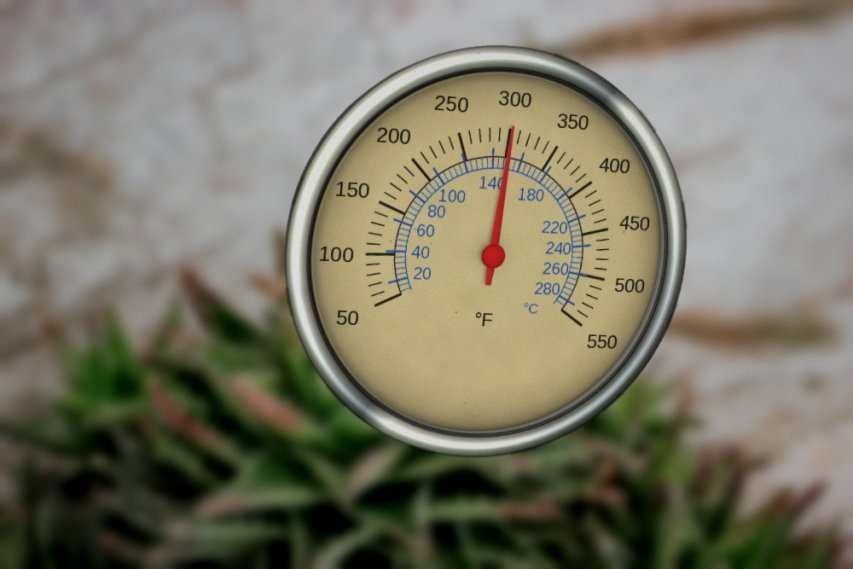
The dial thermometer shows 300 °F
